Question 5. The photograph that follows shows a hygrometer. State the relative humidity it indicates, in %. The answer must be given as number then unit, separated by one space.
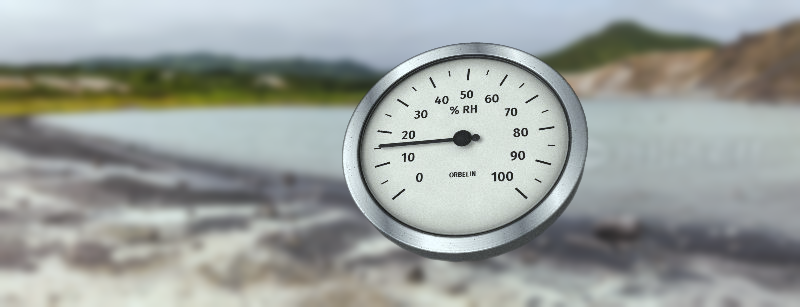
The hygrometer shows 15 %
